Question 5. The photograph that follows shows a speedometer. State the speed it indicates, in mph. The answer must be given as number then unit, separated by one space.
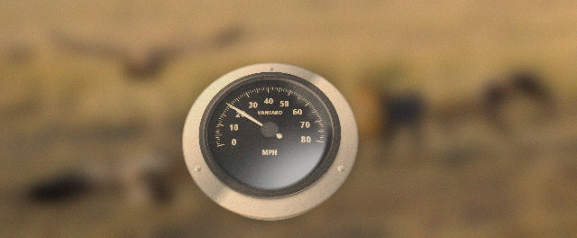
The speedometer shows 20 mph
